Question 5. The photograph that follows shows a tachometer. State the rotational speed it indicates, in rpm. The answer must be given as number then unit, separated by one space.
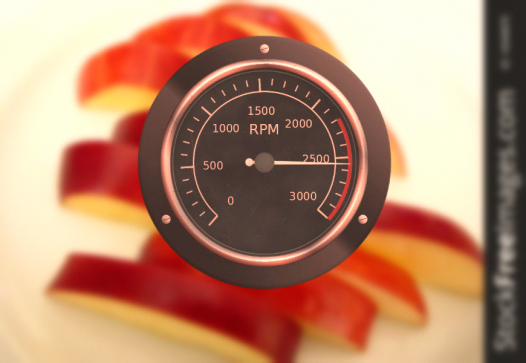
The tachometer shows 2550 rpm
